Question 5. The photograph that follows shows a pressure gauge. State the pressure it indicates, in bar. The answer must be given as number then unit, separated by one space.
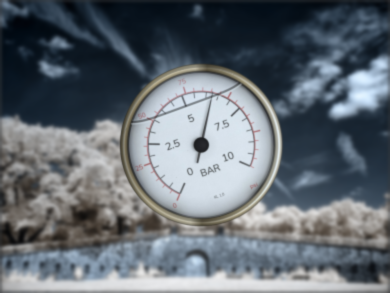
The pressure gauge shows 6.25 bar
